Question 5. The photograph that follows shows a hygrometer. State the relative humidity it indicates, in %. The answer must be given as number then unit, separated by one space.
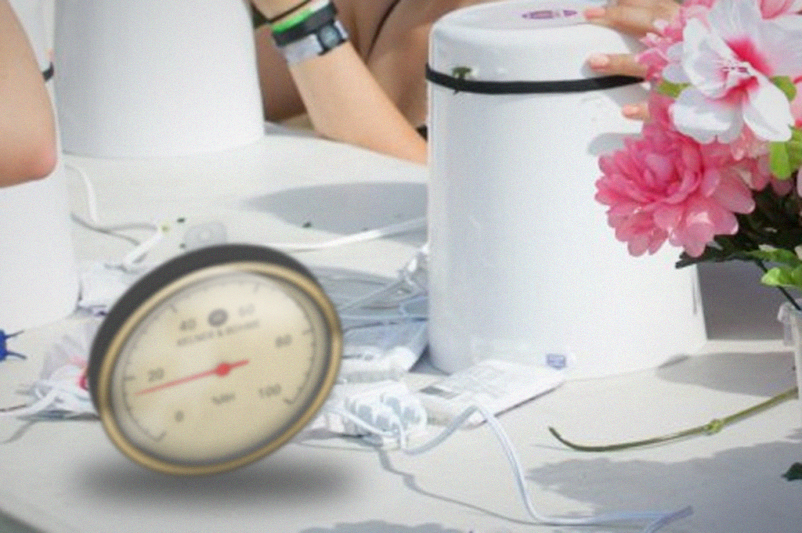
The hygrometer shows 16 %
